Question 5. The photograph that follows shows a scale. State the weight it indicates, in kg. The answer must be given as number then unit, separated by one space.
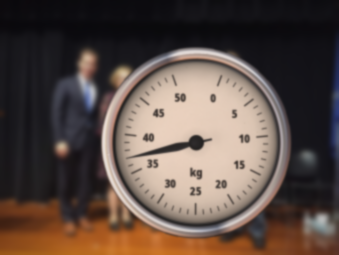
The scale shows 37 kg
